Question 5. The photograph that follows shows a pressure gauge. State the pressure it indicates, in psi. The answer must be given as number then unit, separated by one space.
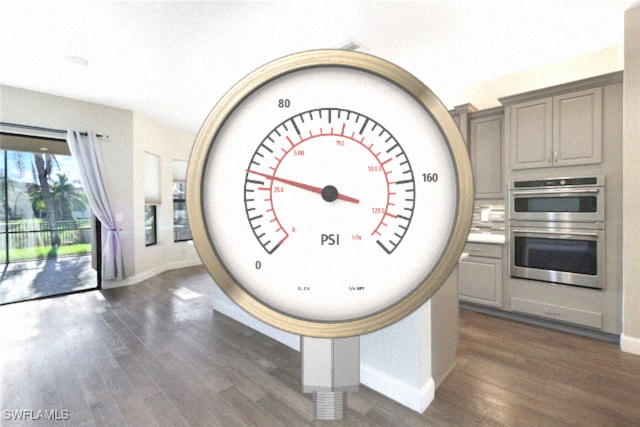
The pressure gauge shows 45 psi
